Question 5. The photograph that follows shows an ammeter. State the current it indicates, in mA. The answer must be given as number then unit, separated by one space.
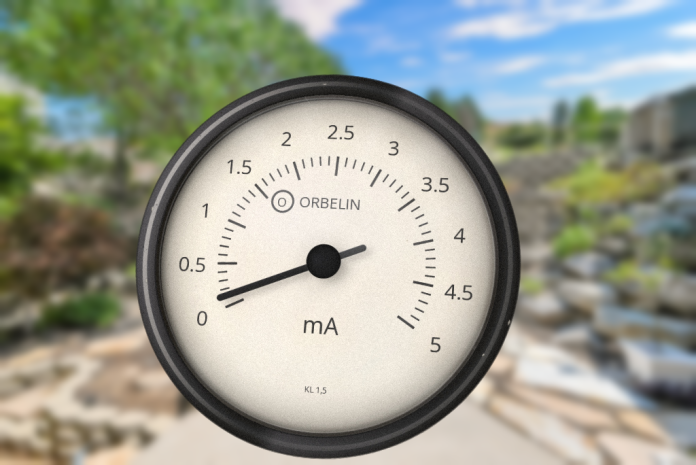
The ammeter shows 0.1 mA
